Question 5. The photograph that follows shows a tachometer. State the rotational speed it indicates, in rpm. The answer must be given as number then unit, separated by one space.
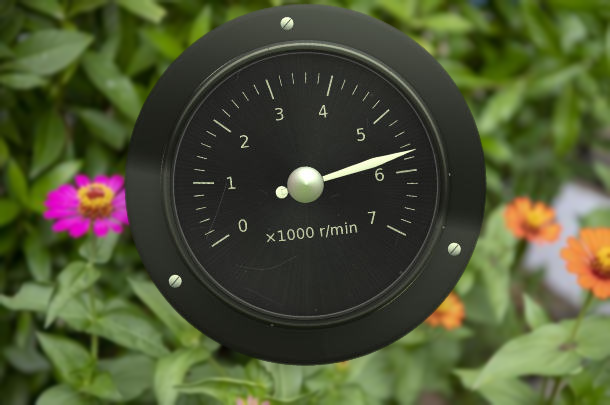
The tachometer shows 5700 rpm
